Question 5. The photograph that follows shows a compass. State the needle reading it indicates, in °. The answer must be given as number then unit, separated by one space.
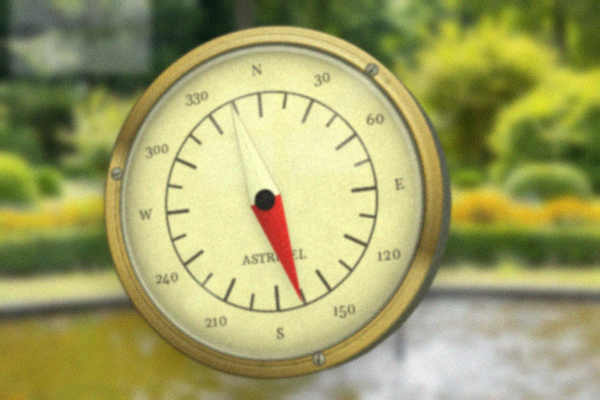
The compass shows 165 °
